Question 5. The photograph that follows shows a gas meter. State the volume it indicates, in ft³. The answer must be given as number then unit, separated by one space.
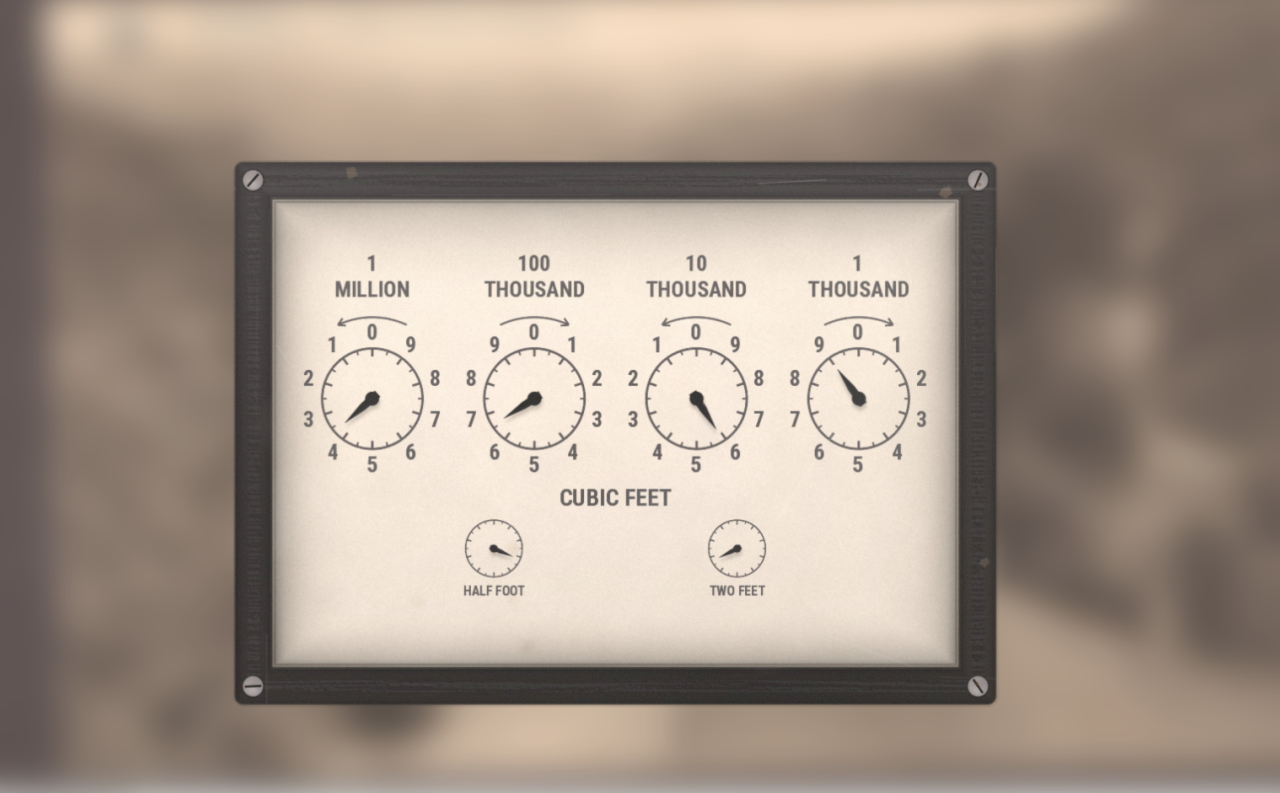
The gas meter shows 365900 ft³
